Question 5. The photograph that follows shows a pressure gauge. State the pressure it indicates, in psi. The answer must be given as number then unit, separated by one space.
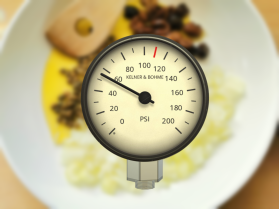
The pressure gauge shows 55 psi
